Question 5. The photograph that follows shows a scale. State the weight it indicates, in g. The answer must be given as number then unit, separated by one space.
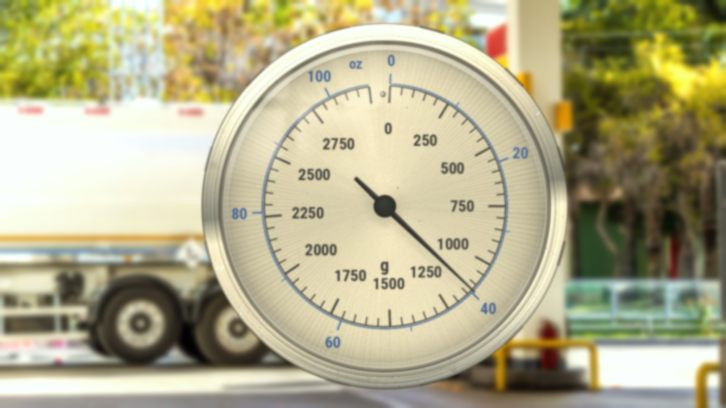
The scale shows 1125 g
